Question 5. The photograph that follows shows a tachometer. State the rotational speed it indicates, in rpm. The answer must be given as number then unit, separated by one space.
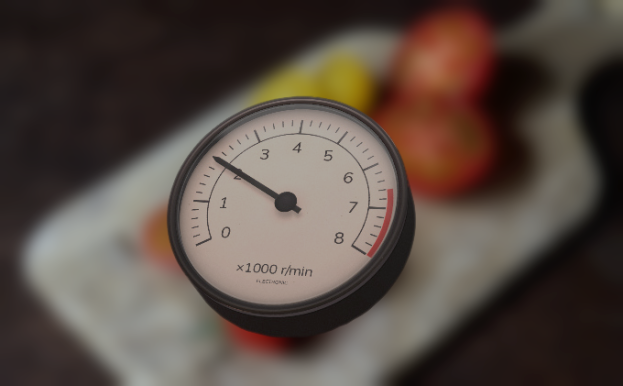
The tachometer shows 2000 rpm
